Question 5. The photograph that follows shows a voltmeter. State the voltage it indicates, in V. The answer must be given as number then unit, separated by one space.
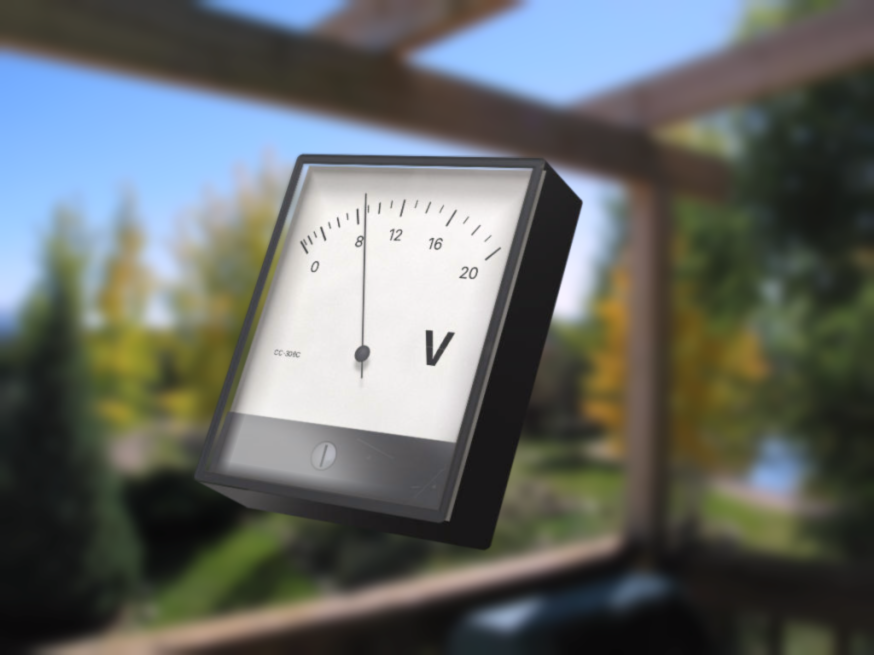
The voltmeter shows 9 V
